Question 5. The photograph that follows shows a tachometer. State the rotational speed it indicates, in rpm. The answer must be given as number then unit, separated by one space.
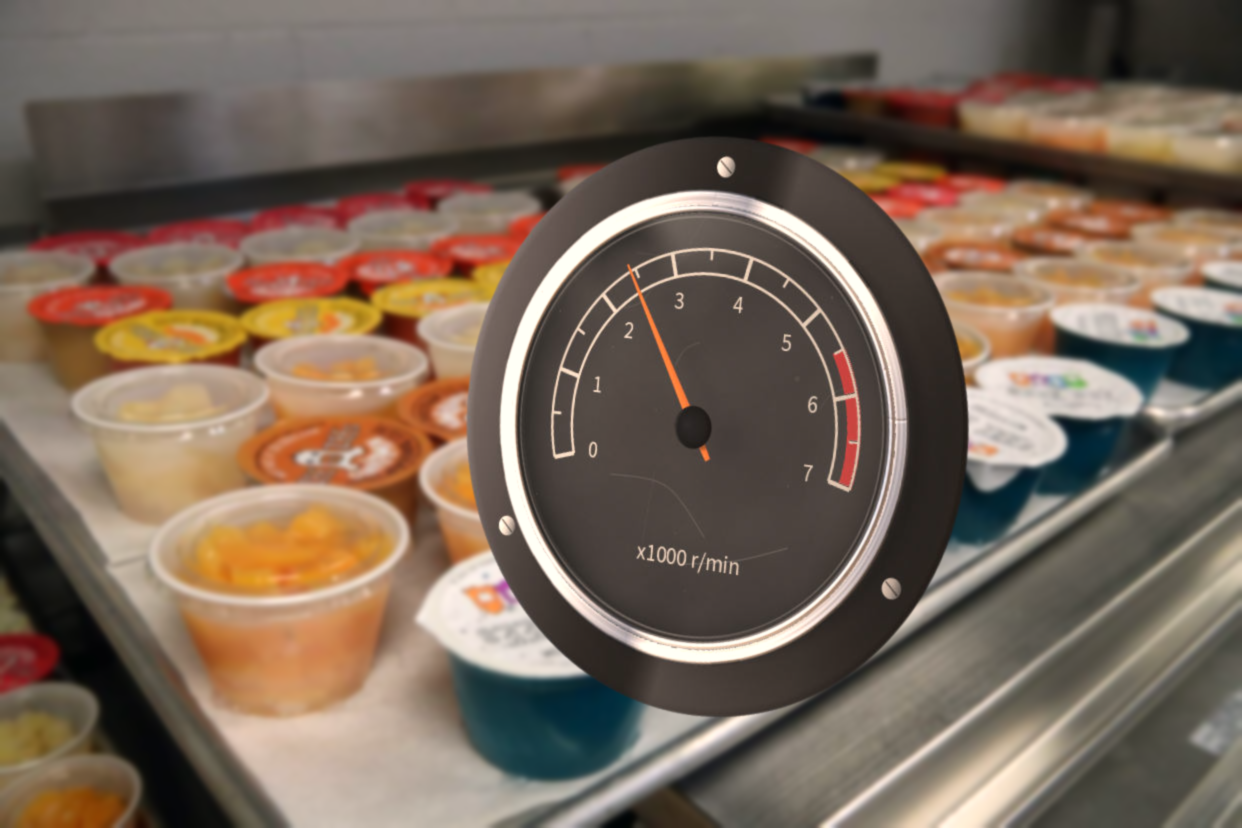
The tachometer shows 2500 rpm
